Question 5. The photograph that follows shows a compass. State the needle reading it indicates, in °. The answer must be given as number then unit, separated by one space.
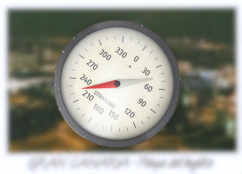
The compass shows 225 °
